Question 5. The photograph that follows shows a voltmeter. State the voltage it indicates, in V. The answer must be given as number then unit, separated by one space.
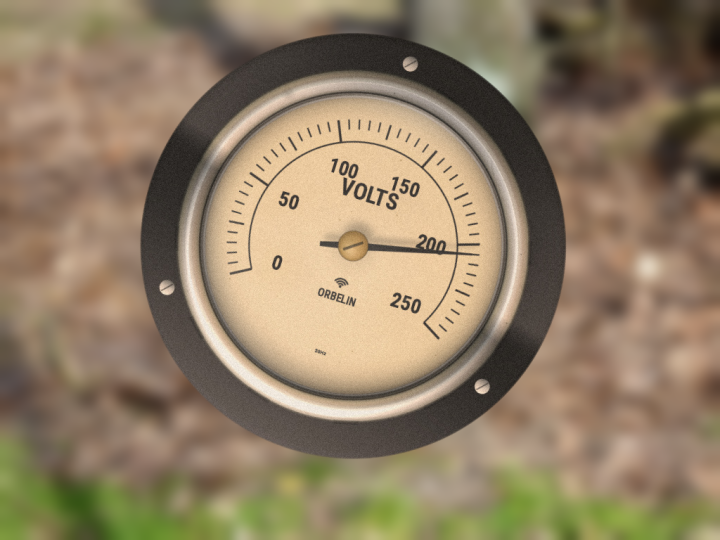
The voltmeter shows 205 V
